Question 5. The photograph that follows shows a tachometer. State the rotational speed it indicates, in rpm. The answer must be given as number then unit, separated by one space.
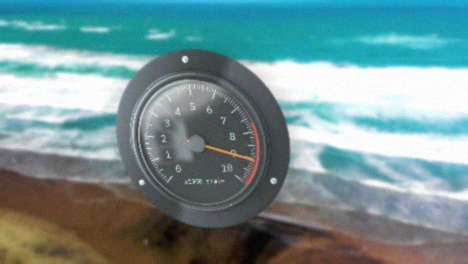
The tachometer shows 9000 rpm
